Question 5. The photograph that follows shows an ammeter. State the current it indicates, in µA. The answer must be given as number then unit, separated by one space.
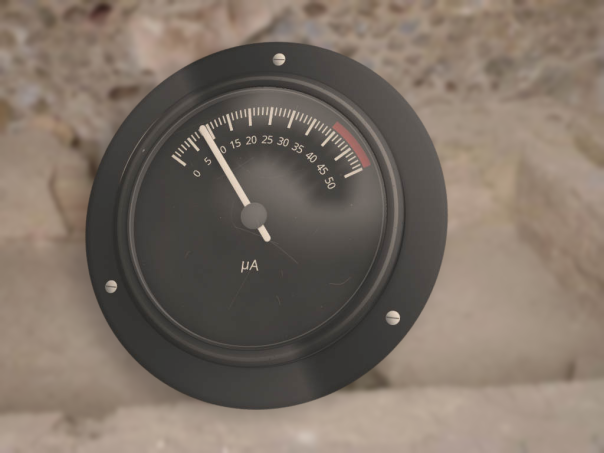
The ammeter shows 9 µA
